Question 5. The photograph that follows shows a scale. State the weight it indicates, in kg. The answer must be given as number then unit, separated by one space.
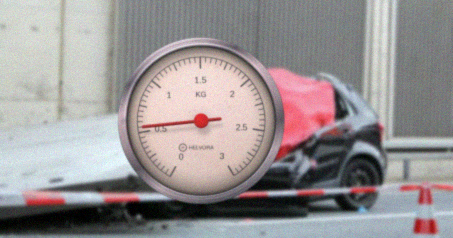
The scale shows 0.55 kg
